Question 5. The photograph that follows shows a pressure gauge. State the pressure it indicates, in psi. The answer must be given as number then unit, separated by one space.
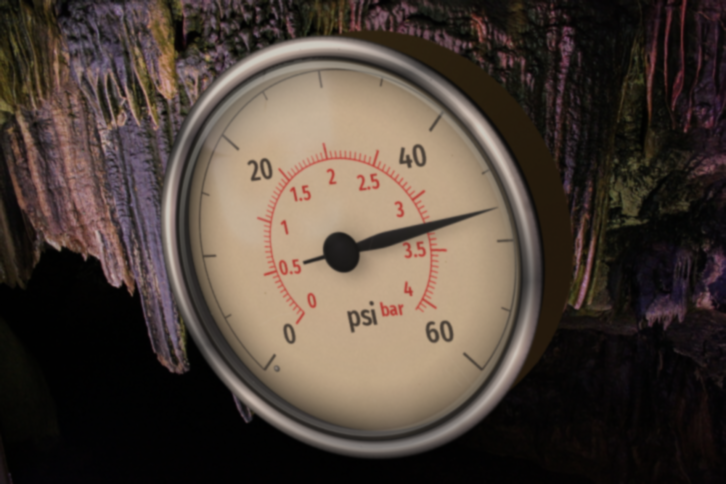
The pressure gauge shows 47.5 psi
